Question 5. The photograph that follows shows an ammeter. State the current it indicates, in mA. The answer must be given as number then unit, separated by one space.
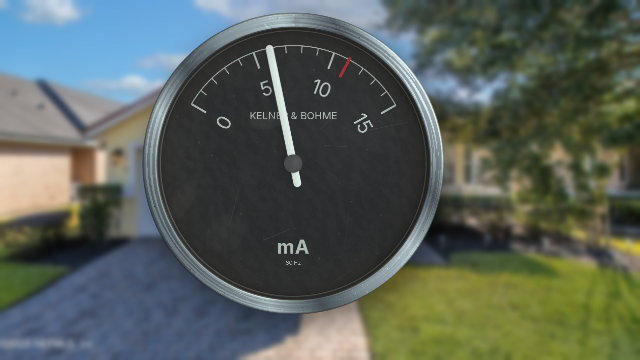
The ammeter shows 6 mA
